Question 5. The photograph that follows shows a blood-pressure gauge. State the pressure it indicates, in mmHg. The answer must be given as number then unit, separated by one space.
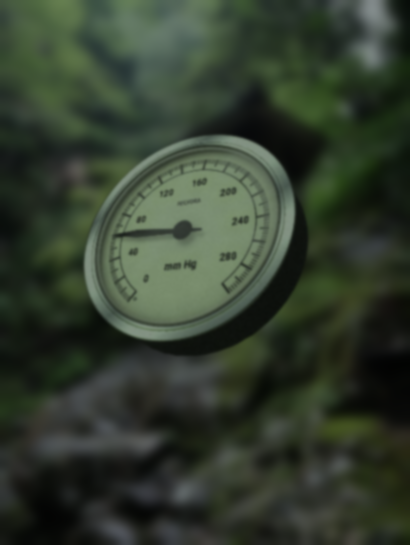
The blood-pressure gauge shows 60 mmHg
